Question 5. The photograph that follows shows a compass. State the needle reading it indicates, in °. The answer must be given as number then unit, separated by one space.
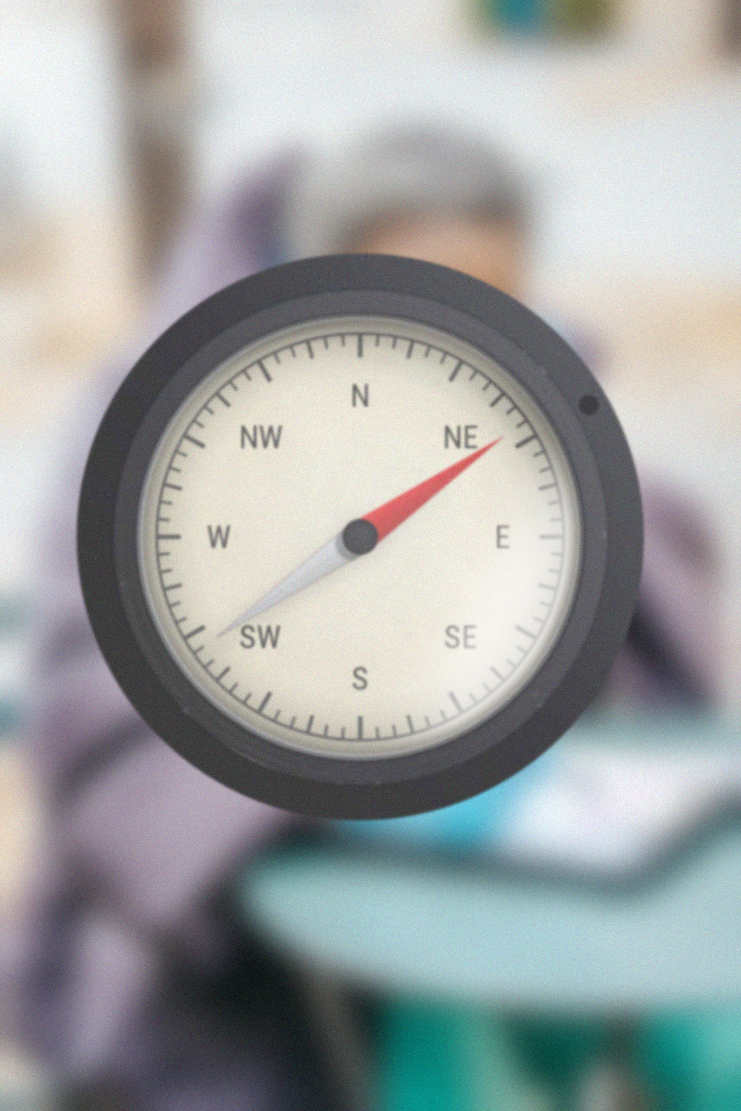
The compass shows 55 °
